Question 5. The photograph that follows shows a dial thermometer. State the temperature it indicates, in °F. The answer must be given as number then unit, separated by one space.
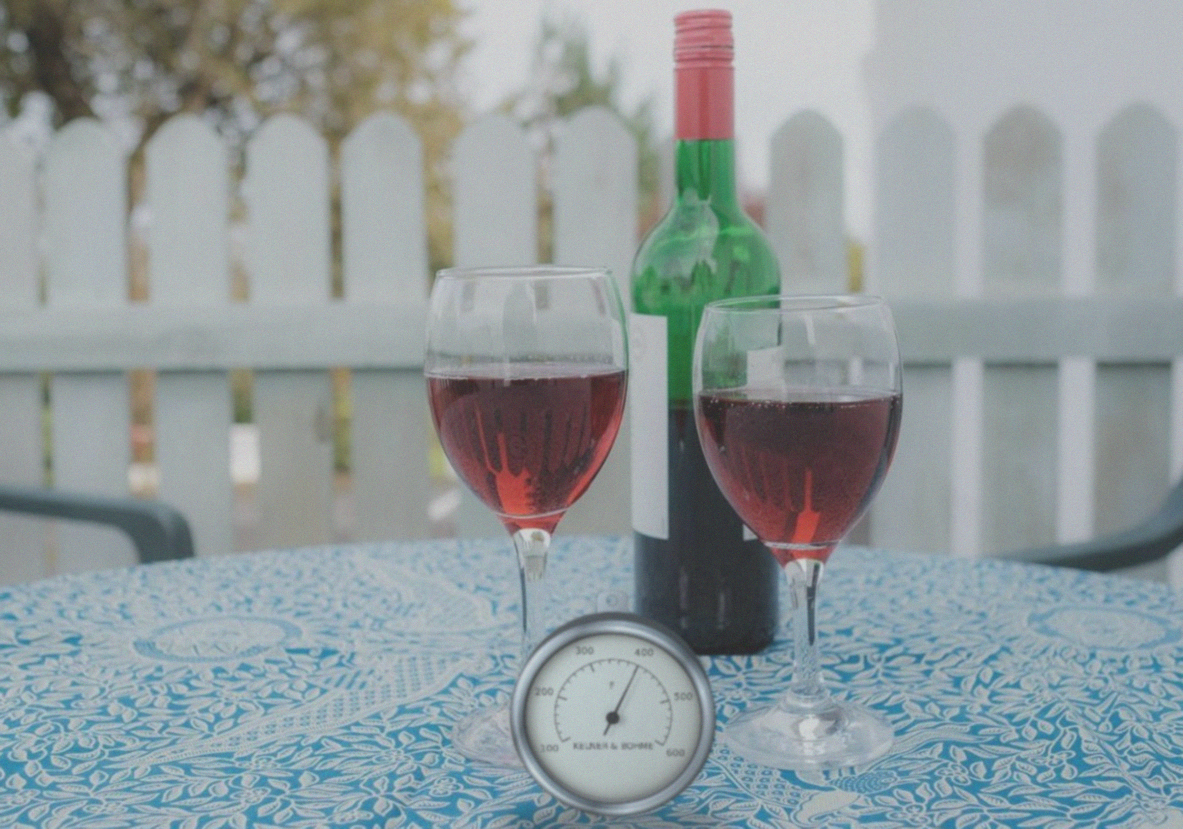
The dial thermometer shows 400 °F
